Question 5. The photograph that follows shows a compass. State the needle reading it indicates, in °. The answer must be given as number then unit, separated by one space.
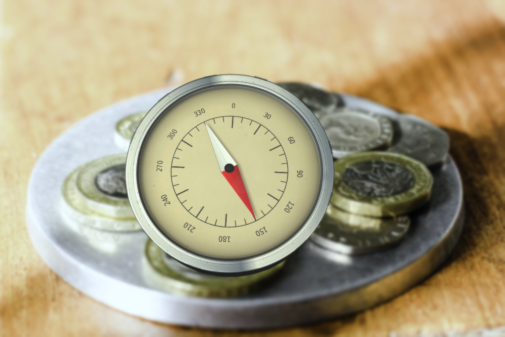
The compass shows 150 °
